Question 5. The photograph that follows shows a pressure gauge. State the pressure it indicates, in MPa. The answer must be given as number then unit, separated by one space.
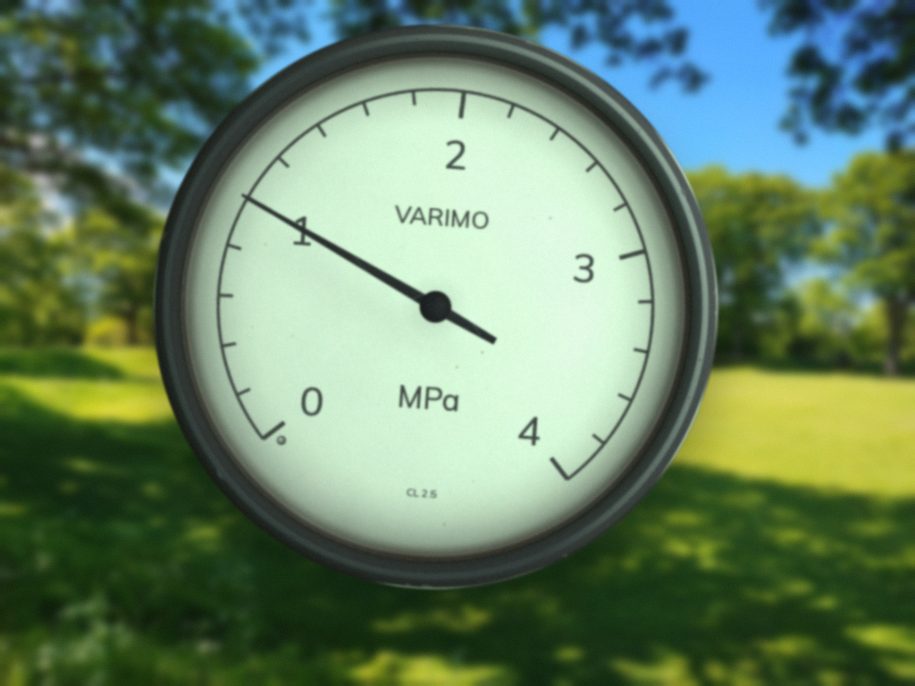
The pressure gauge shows 1 MPa
